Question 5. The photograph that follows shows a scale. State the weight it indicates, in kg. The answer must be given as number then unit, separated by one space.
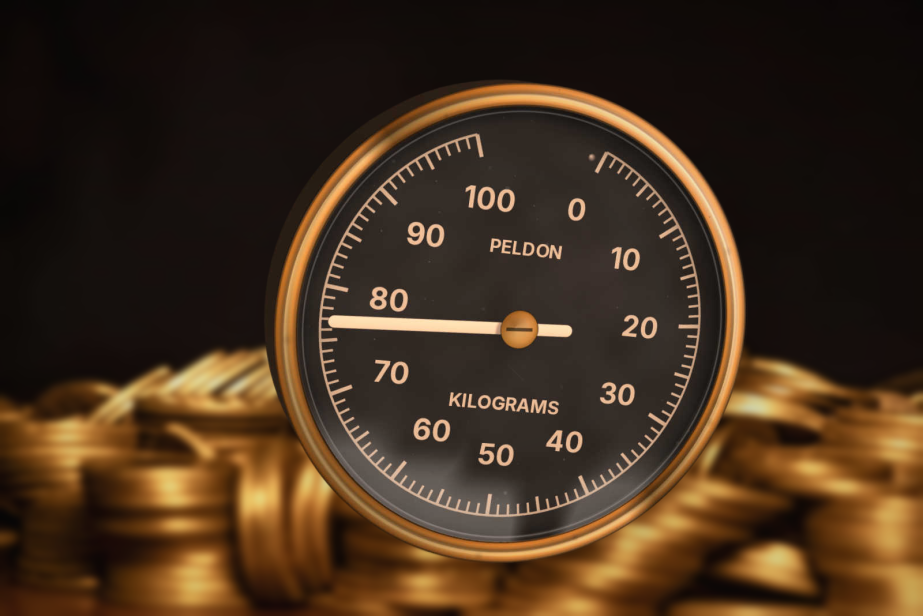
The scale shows 77 kg
